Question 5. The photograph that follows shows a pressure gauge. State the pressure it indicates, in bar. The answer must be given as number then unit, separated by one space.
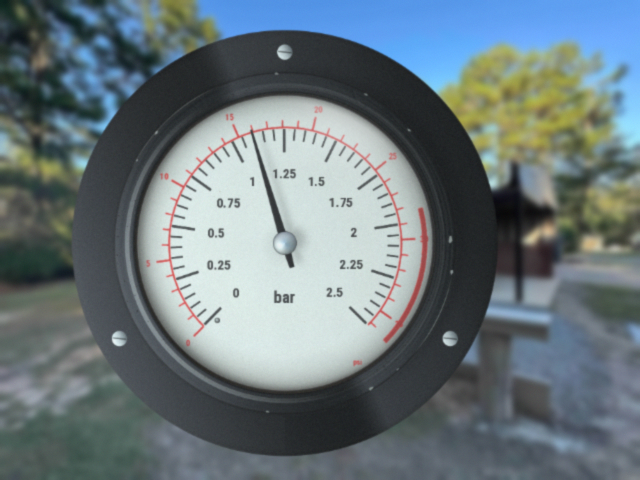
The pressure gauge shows 1.1 bar
